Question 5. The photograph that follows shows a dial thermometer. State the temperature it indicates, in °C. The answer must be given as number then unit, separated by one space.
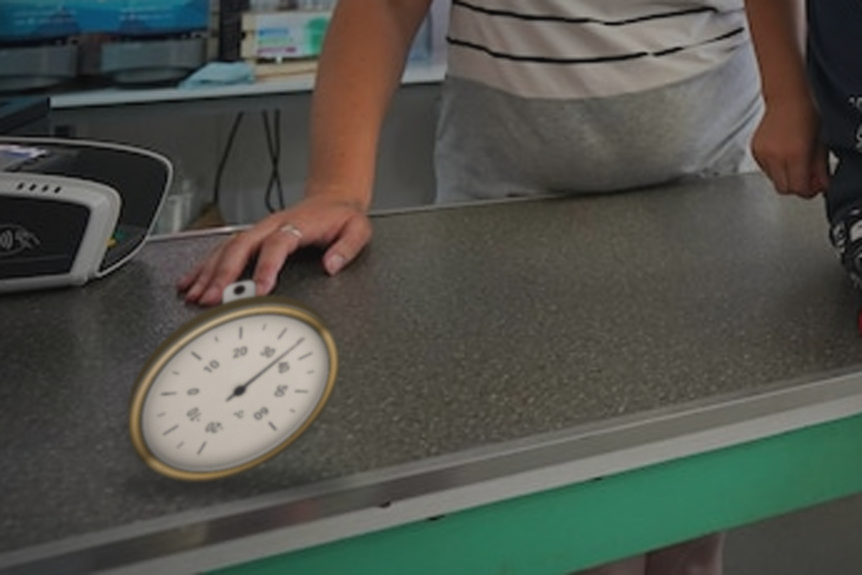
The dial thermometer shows 35 °C
